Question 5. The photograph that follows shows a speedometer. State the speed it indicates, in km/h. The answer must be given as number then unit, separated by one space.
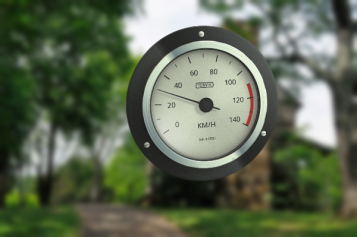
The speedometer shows 30 km/h
